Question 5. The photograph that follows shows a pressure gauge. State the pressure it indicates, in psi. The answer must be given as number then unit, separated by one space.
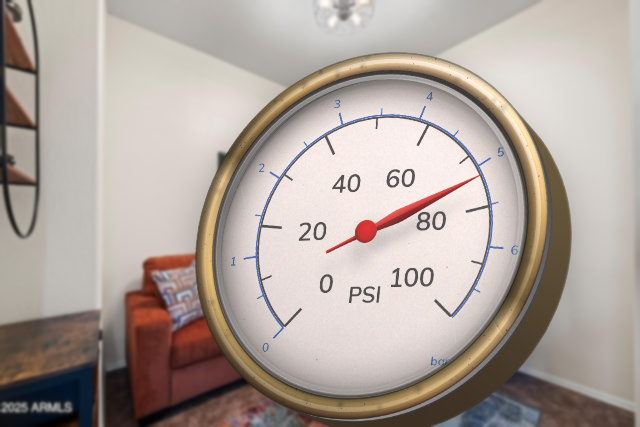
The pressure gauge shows 75 psi
